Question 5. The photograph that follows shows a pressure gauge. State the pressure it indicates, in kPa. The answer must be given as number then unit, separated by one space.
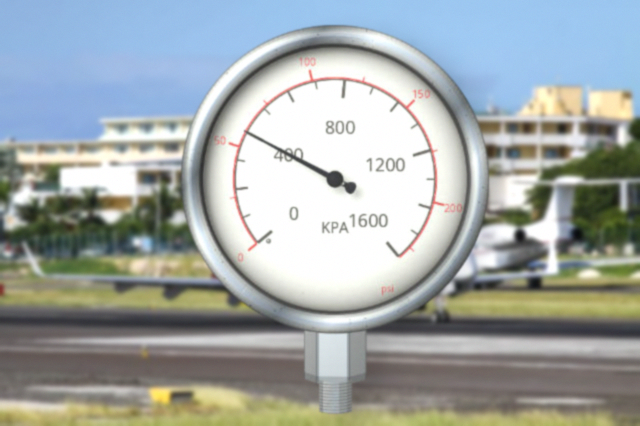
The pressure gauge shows 400 kPa
